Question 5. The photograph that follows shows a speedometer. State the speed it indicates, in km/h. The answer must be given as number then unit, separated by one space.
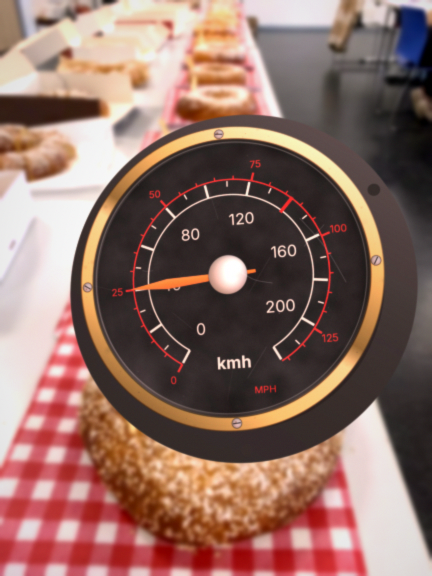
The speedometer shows 40 km/h
